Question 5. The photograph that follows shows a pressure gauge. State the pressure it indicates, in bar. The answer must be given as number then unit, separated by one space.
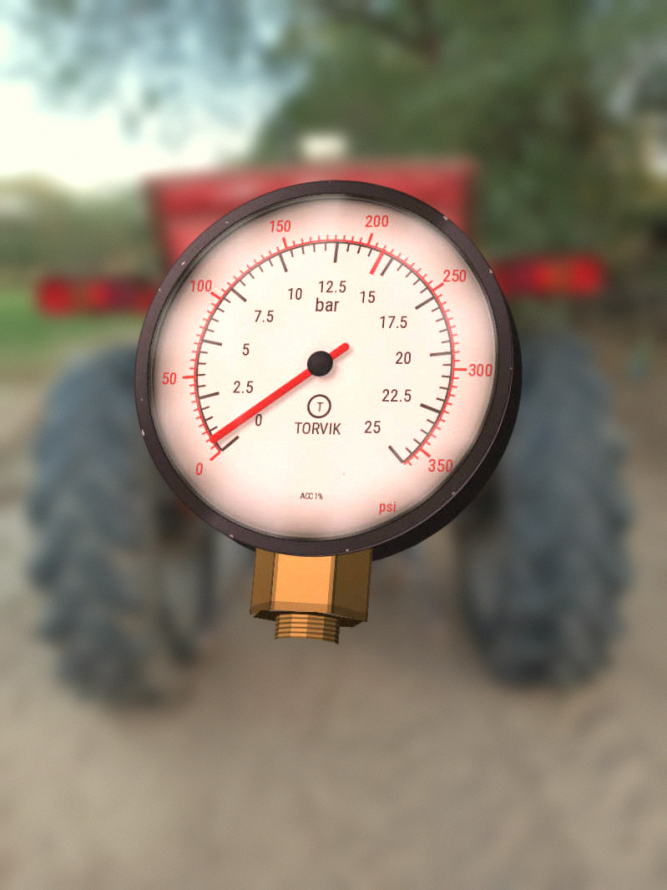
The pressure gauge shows 0.5 bar
